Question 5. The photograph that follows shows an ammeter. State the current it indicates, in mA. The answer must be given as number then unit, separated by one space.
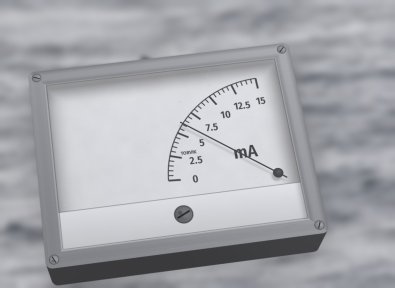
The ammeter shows 6 mA
